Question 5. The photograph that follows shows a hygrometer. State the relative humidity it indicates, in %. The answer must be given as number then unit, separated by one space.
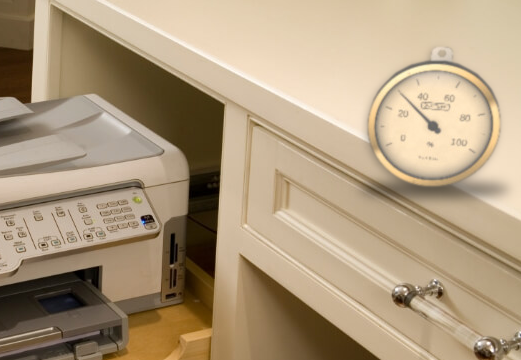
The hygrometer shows 30 %
